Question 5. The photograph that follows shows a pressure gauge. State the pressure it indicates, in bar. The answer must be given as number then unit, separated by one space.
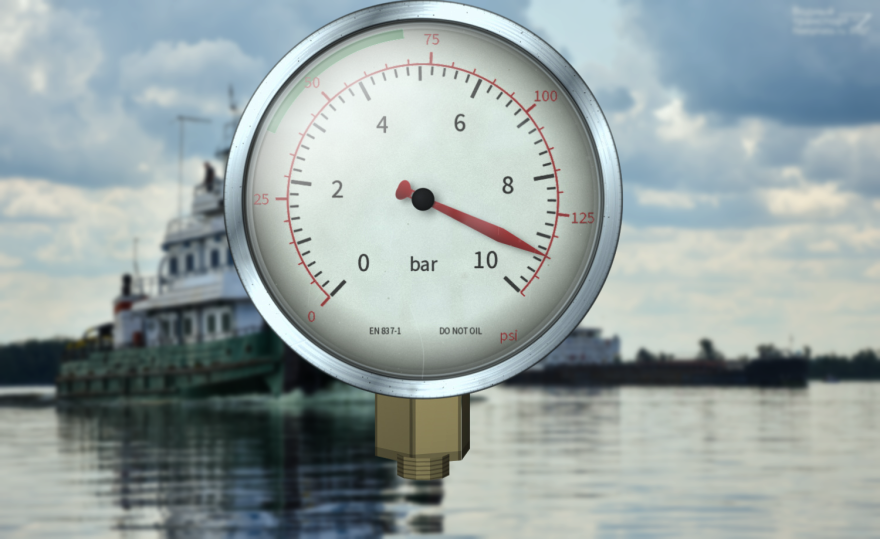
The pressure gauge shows 9.3 bar
